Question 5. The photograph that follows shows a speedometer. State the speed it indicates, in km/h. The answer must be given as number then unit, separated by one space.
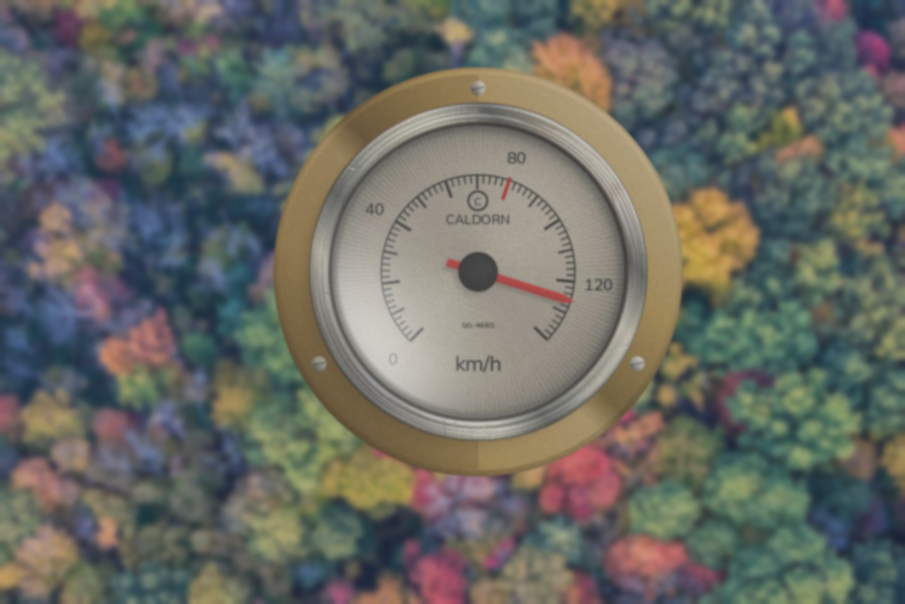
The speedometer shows 126 km/h
